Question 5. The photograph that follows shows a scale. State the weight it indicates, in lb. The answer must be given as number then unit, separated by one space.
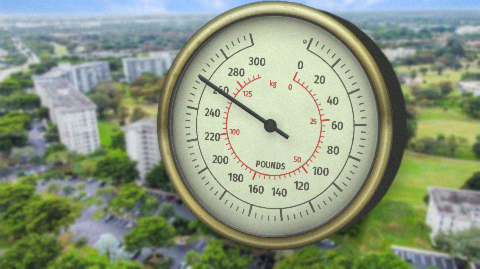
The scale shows 260 lb
